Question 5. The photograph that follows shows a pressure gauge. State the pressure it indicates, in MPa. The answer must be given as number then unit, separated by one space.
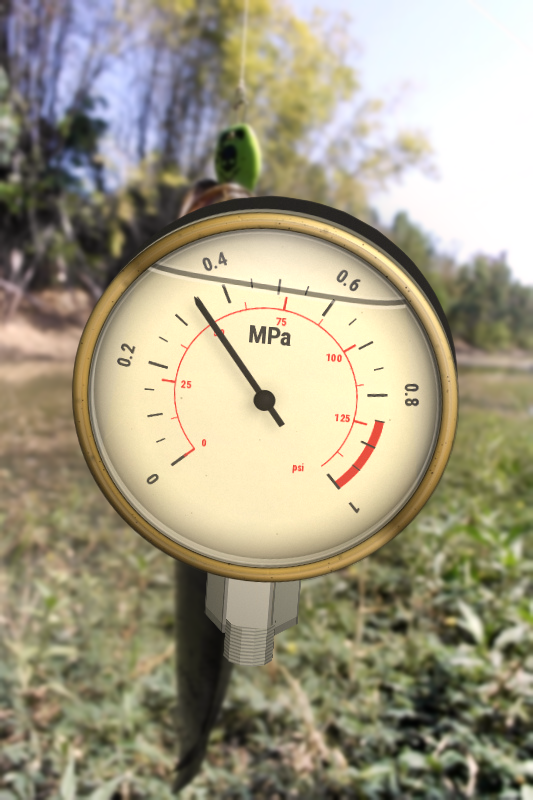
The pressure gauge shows 0.35 MPa
